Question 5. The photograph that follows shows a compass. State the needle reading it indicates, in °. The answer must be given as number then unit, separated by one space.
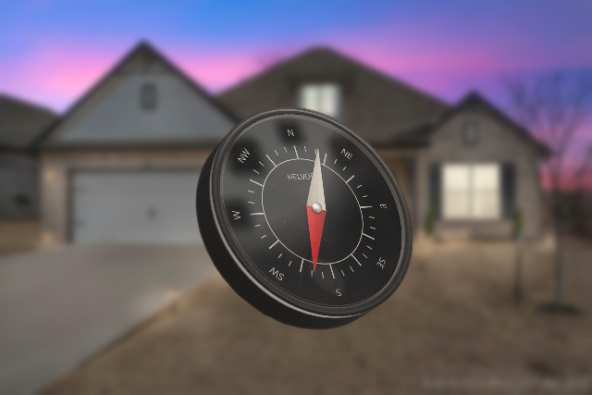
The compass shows 200 °
